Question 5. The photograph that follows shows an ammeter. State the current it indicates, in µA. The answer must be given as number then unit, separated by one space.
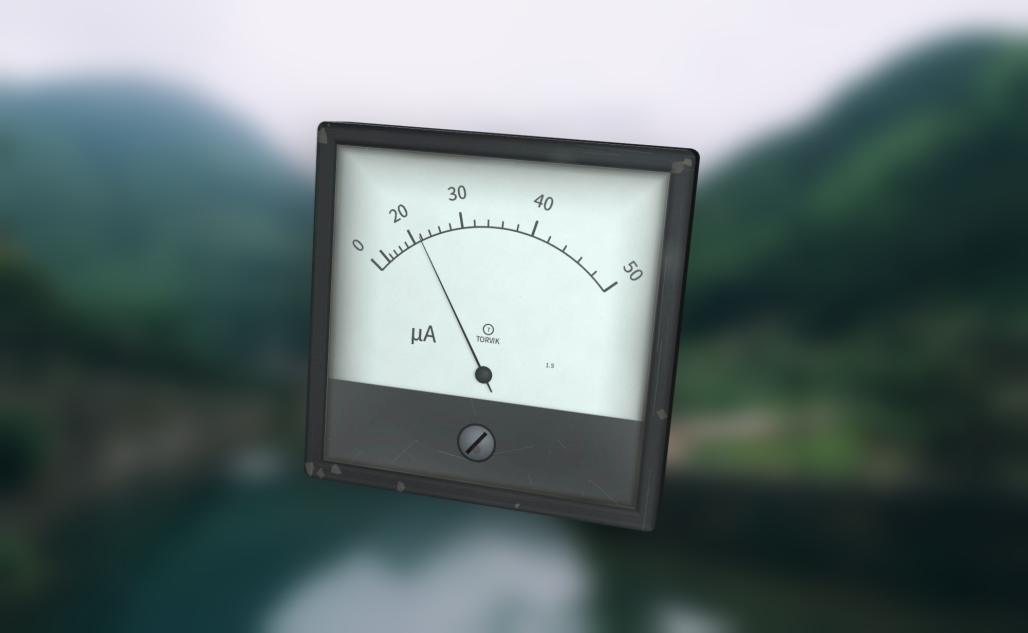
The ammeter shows 22 µA
